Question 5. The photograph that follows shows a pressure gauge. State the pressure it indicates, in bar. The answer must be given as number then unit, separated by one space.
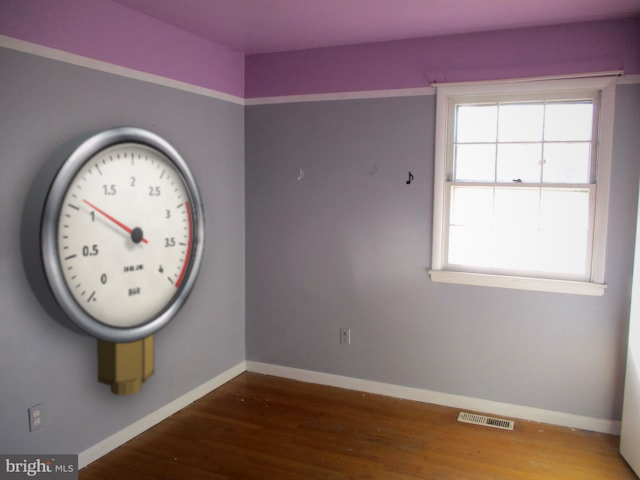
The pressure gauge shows 1.1 bar
